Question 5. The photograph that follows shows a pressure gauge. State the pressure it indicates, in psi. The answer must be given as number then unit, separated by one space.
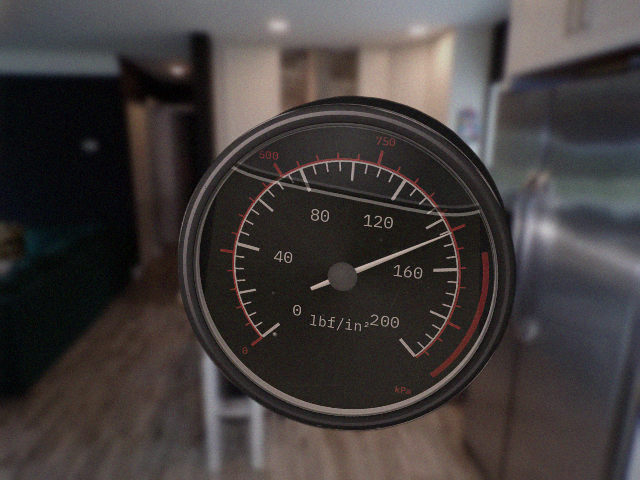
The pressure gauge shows 145 psi
